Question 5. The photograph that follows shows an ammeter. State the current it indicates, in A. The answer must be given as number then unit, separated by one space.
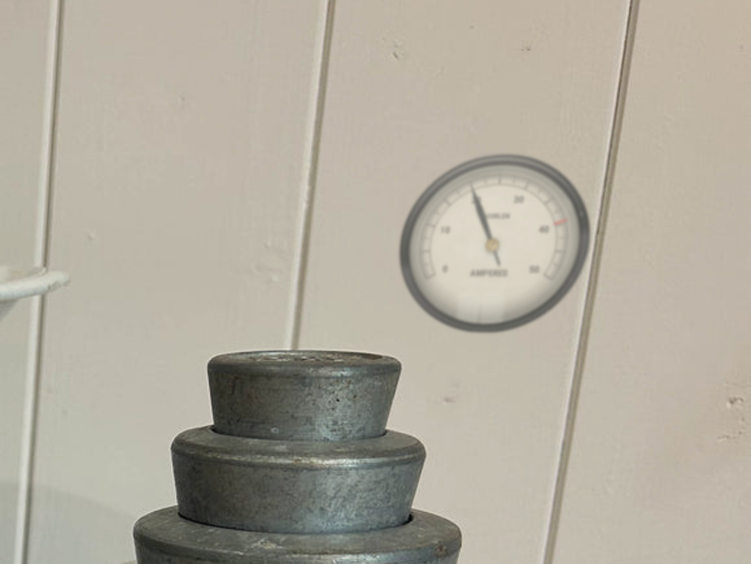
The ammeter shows 20 A
